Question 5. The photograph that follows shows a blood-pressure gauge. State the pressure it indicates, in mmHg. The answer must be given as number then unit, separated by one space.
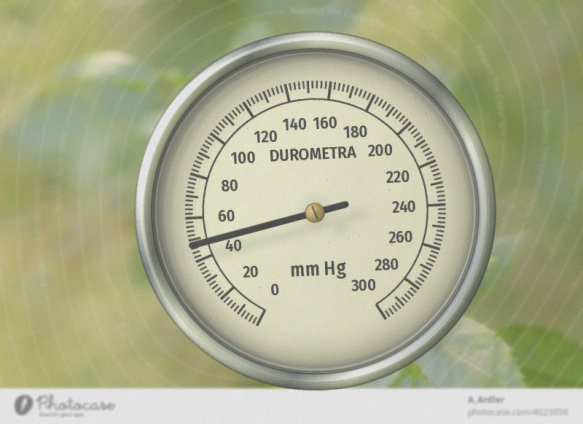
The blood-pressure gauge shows 48 mmHg
